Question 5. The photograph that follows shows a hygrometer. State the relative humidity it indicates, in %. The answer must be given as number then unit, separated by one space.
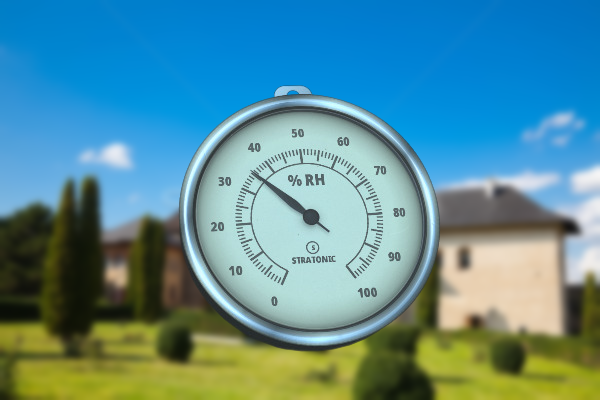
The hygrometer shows 35 %
